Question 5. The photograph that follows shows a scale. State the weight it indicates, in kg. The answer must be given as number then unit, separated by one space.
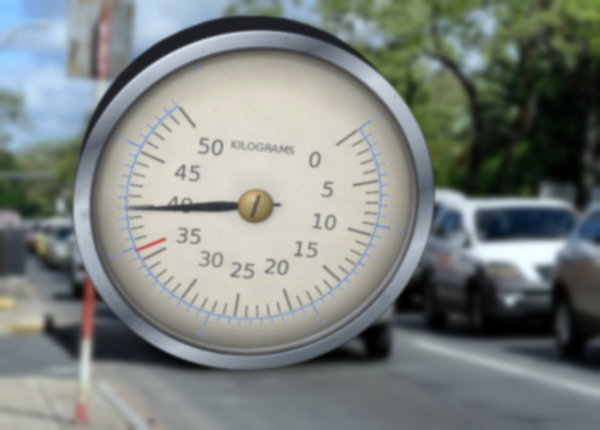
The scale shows 40 kg
